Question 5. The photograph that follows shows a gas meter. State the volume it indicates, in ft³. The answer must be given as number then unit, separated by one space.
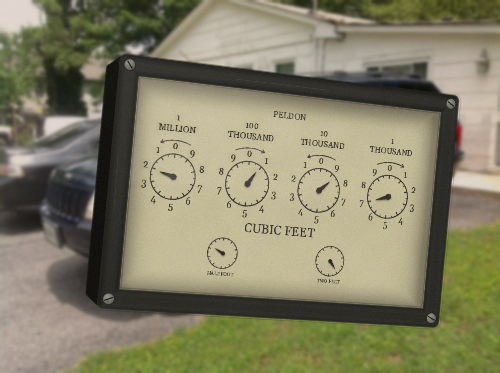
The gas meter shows 208700 ft³
